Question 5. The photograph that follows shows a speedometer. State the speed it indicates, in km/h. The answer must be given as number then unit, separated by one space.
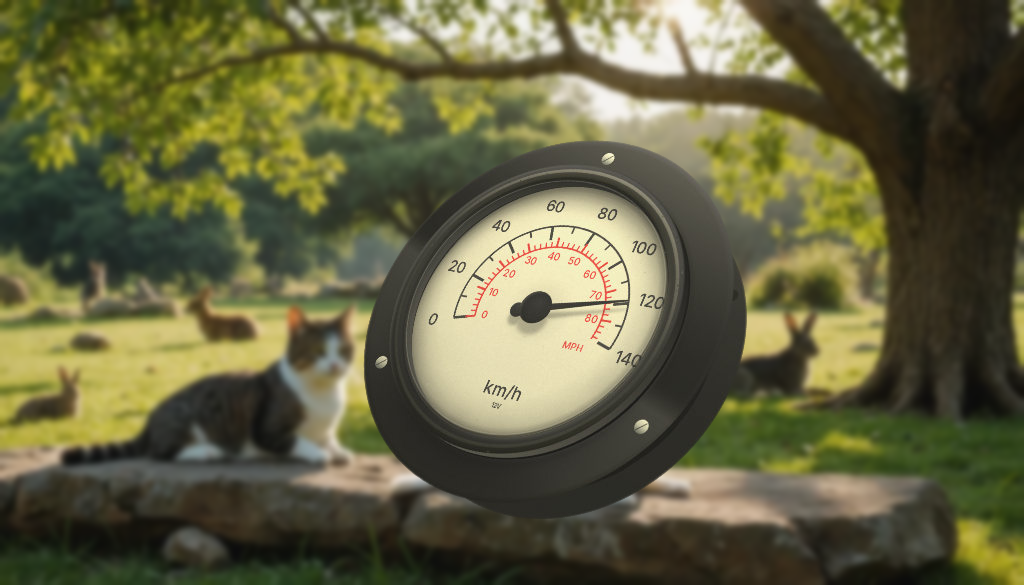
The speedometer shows 120 km/h
